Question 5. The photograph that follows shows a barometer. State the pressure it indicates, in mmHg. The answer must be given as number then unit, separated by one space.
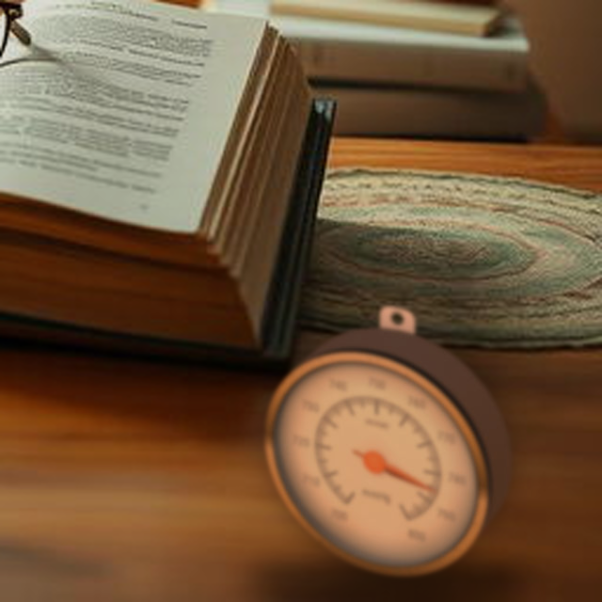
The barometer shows 785 mmHg
